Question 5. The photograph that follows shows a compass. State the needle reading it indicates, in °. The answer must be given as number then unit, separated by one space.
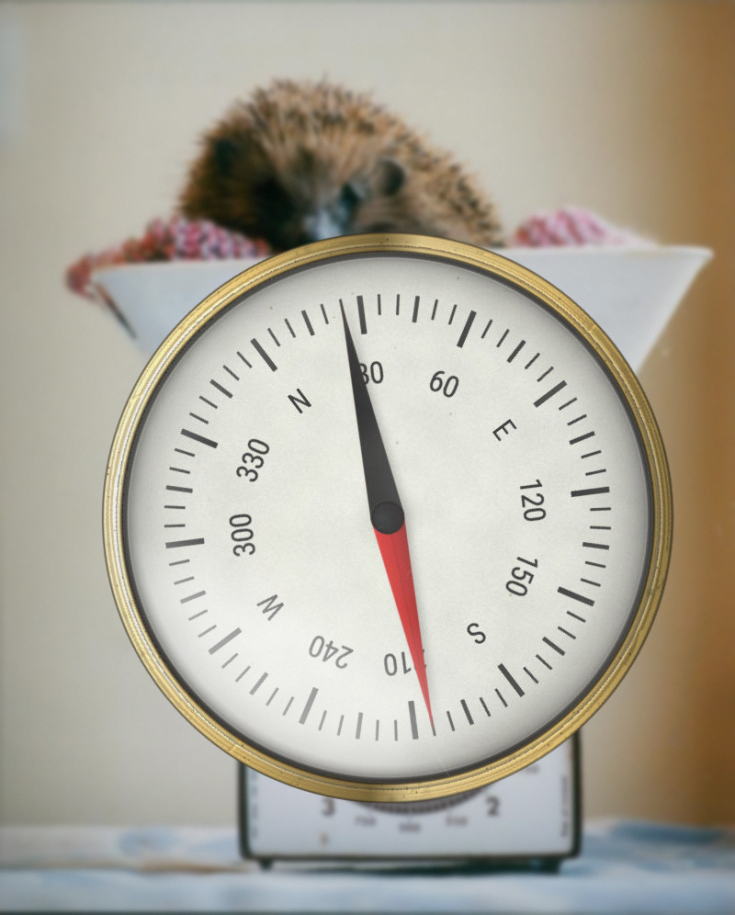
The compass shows 205 °
